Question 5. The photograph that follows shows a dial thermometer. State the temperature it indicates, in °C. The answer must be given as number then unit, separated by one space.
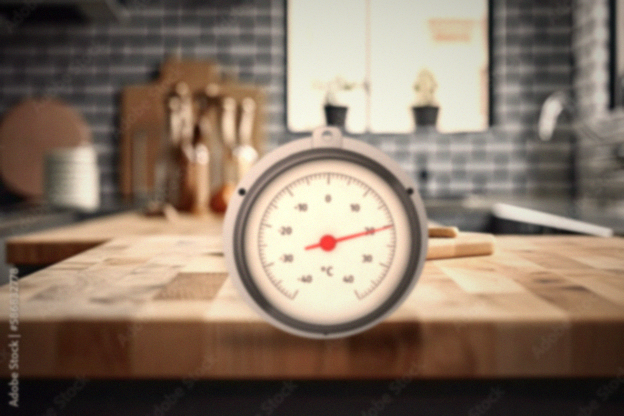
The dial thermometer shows 20 °C
